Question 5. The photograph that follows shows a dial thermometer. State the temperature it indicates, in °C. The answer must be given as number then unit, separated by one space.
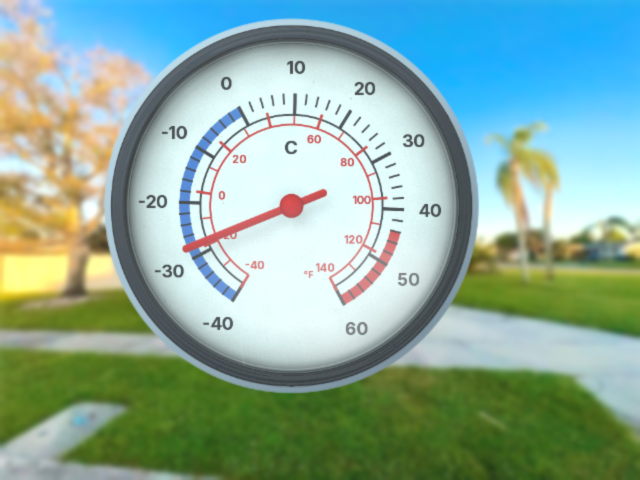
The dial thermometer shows -28 °C
